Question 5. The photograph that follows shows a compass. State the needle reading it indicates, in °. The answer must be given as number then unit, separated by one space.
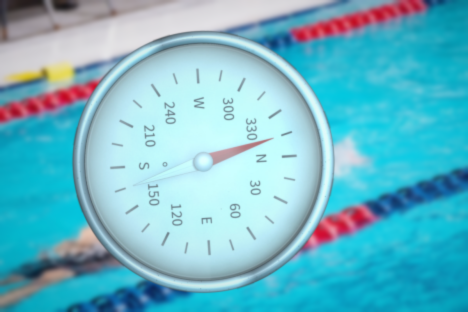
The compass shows 345 °
